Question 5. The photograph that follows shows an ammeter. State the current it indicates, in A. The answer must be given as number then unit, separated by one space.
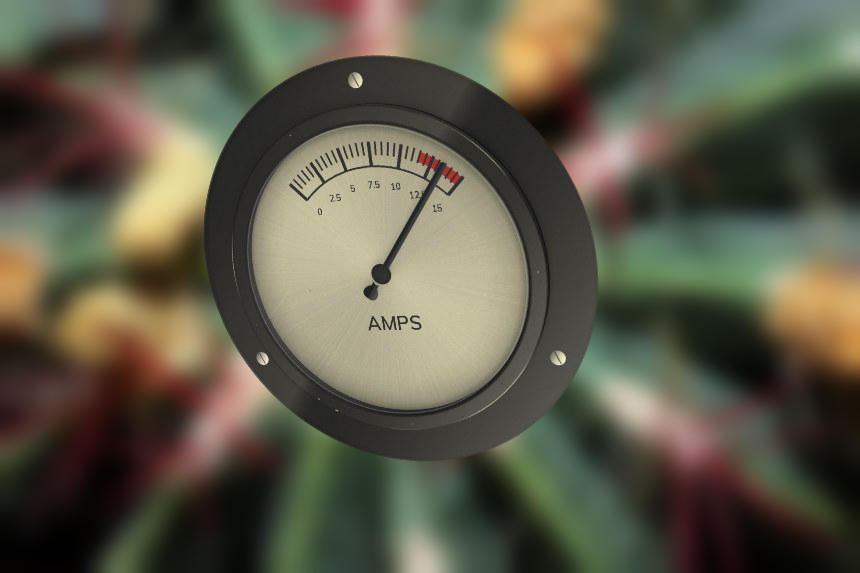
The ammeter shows 13.5 A
